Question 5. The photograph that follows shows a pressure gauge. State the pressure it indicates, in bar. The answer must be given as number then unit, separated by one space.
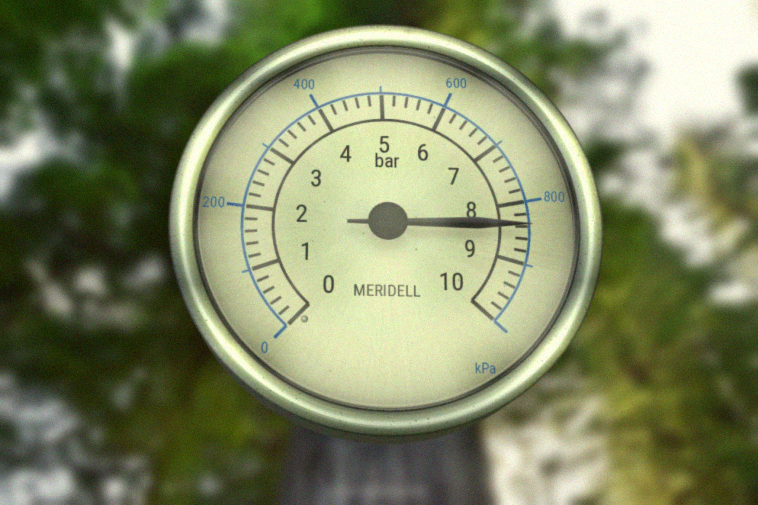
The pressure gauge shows 8.4 bar
